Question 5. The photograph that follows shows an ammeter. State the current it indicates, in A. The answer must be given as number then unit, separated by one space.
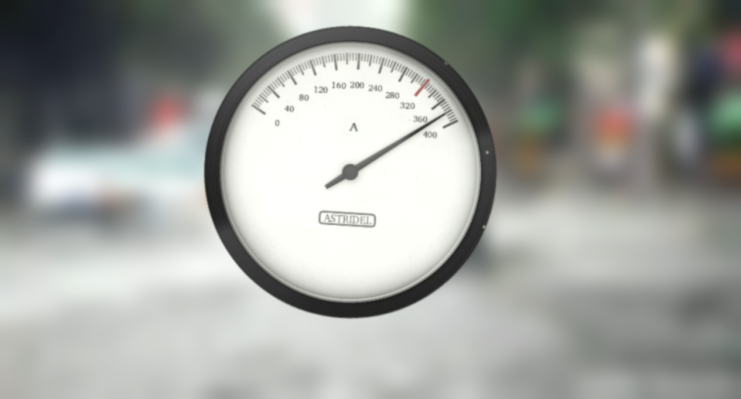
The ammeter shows 380 A
